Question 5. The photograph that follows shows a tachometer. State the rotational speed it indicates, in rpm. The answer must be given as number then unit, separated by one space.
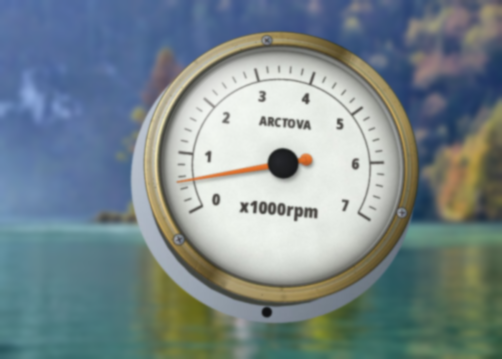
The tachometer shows 500 rpm
